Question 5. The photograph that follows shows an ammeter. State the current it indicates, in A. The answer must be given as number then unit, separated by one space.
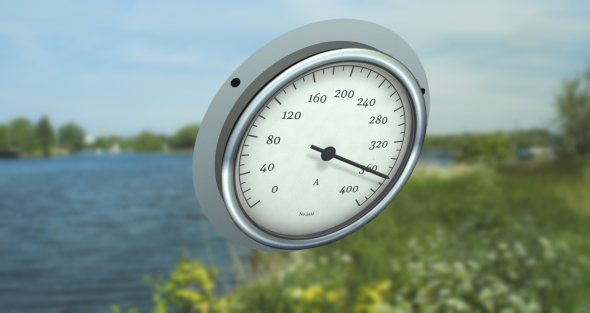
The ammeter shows 360 A
